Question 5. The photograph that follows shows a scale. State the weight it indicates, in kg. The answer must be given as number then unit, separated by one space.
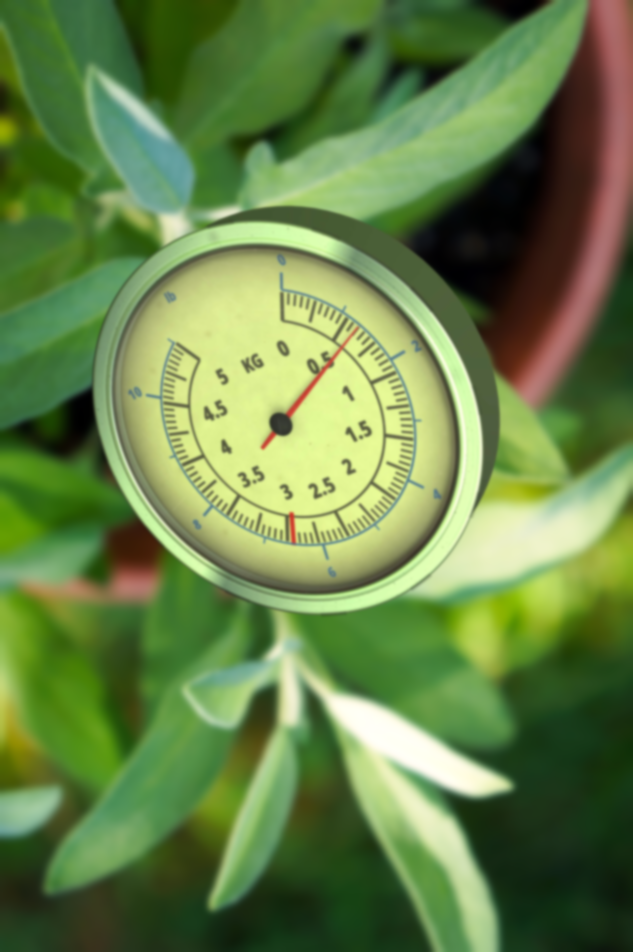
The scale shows 0.6 kg
